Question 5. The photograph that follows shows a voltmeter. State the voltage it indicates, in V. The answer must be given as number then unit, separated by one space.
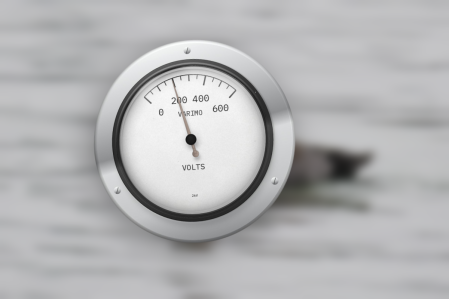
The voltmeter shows 200 V
